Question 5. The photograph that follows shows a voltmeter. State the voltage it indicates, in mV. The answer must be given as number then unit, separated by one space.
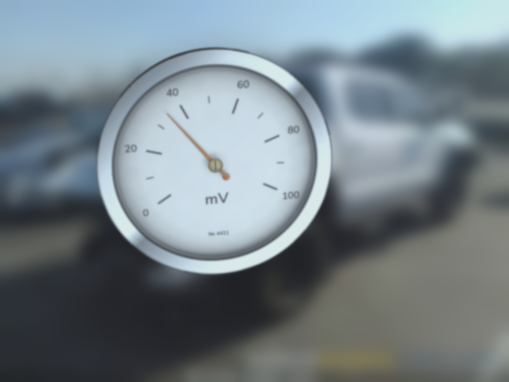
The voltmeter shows 35 mV
